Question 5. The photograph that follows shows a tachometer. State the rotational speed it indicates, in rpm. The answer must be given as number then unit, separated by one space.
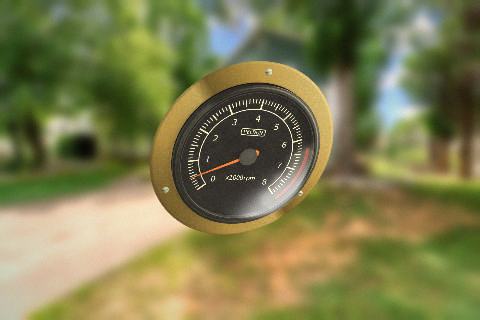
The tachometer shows 500 rpm
